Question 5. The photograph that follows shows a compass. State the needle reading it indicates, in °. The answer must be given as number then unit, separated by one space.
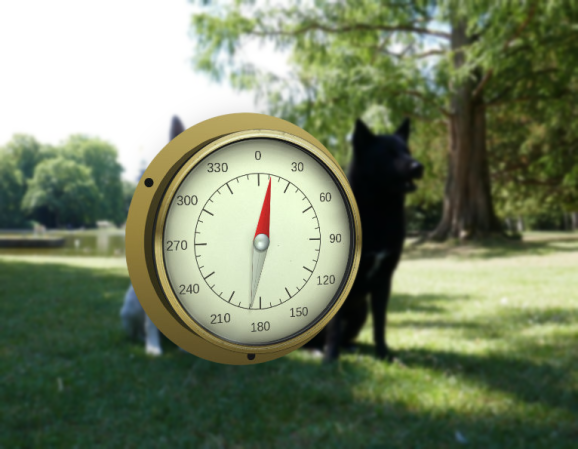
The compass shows 10 °
